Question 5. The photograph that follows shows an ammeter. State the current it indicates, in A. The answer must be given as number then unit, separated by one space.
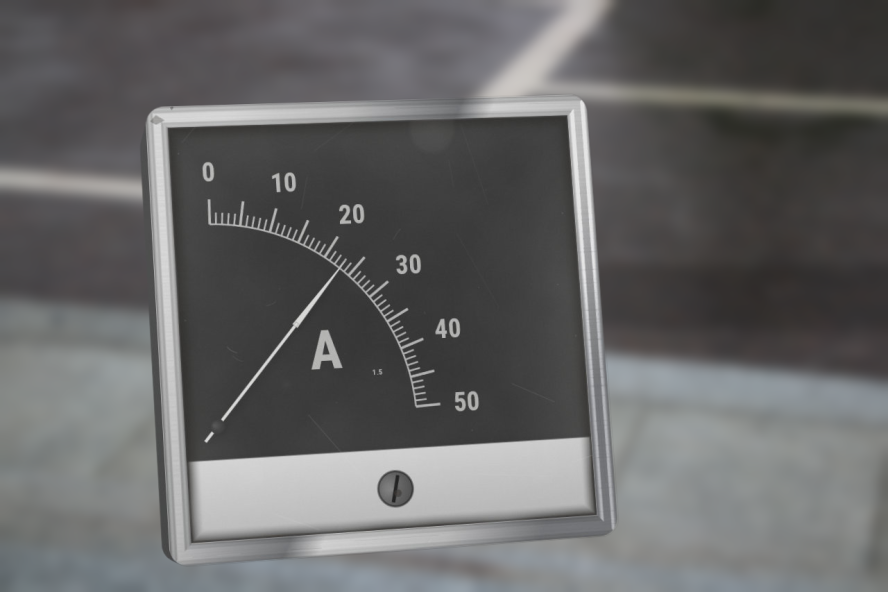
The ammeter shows 23 A
